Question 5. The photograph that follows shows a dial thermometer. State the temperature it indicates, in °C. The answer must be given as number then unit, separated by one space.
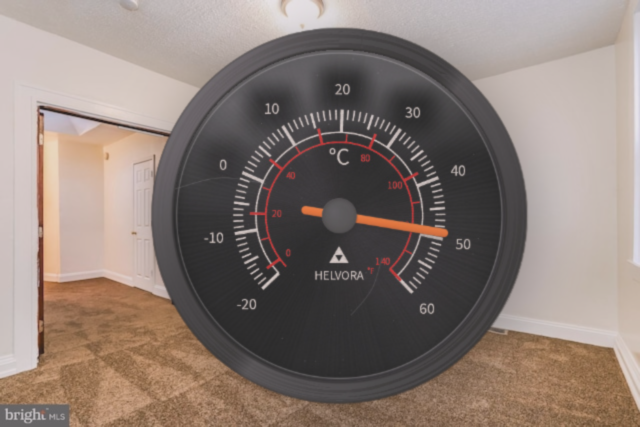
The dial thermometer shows 49 °C
